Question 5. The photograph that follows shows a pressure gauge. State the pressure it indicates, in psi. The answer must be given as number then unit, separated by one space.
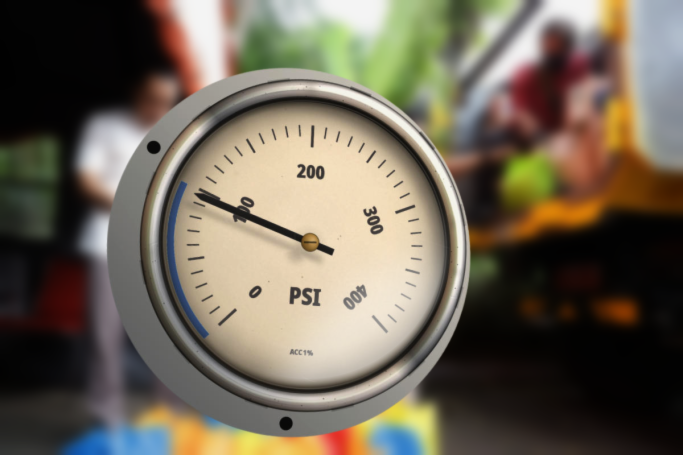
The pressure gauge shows 95 psi
